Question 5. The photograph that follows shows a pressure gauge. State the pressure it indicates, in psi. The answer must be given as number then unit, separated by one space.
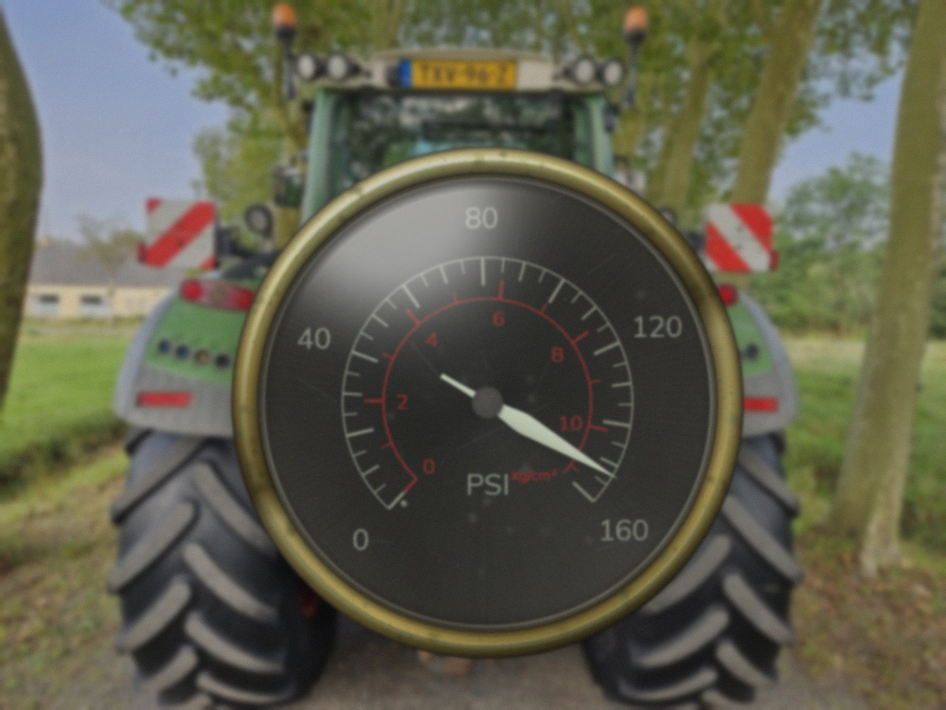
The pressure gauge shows 152.5 psi
